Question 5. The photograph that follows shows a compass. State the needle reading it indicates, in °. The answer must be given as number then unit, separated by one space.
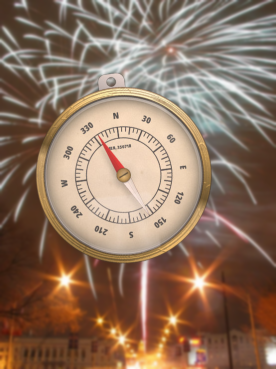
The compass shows 335 °
